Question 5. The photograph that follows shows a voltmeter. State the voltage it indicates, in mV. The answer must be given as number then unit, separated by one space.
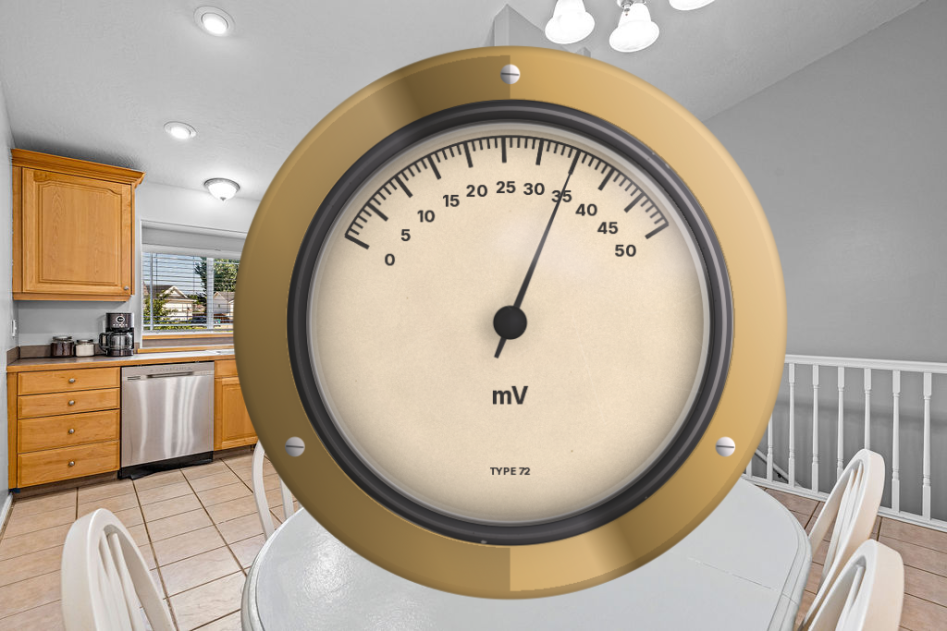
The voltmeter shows 35 mV
